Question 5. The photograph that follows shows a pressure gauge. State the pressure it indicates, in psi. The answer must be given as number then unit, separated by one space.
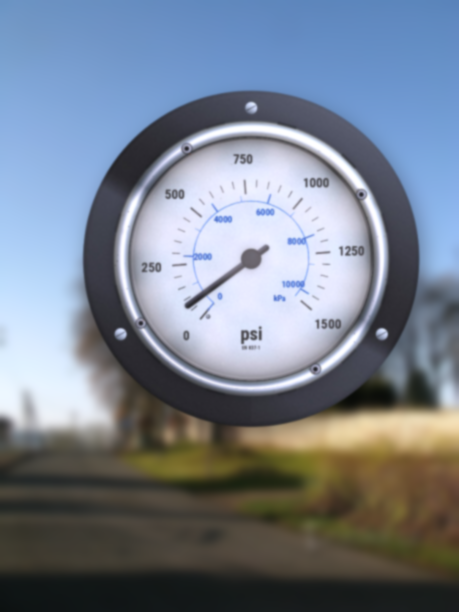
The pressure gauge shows 75 psi
